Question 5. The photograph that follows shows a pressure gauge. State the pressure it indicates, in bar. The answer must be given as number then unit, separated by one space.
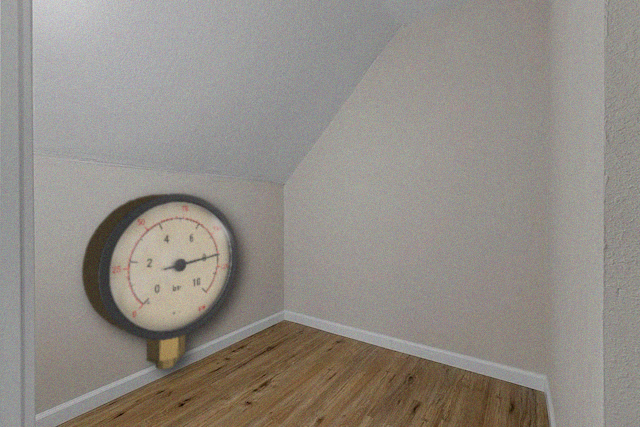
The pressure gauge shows 8 bar
